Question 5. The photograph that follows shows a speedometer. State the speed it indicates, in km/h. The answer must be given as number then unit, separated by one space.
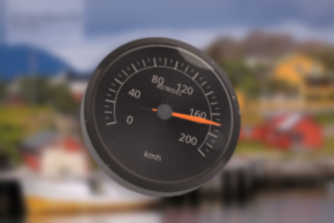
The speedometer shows 170 km/h
